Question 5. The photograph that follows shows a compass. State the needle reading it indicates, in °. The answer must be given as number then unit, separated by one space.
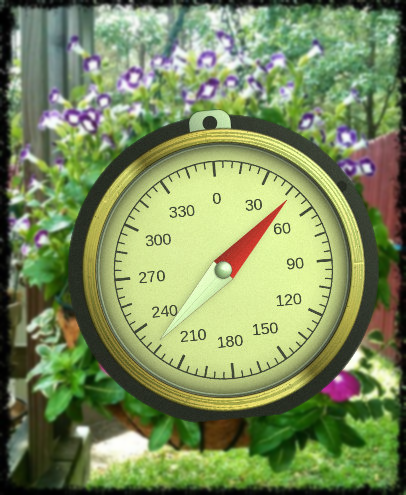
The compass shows 47.5 °
